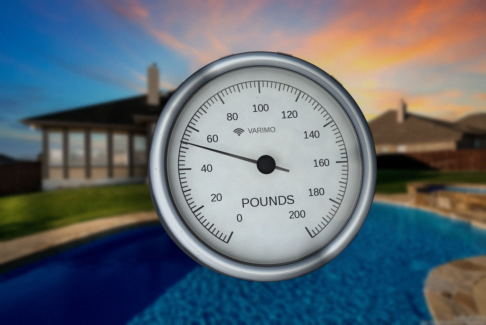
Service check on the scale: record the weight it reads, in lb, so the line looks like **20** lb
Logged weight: **52** lb
